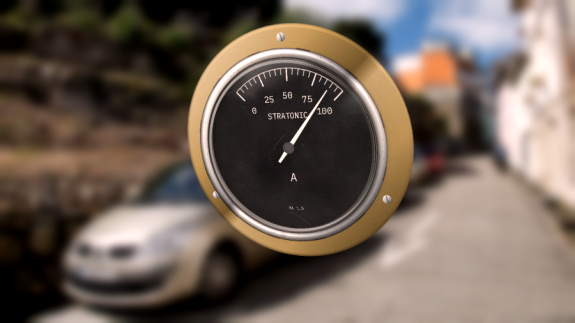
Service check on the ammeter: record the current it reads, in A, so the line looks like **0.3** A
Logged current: **90** A
